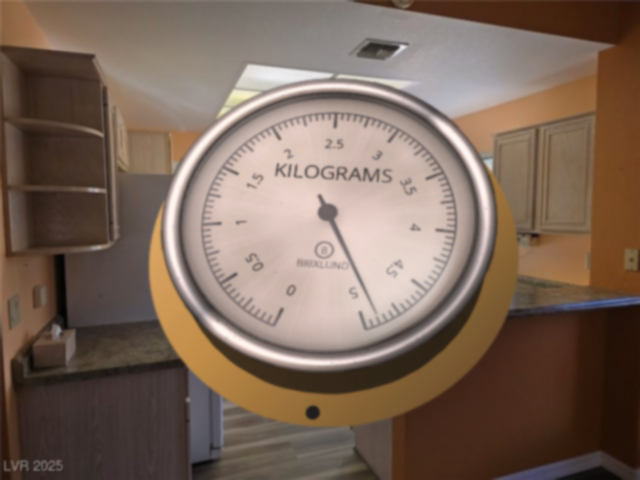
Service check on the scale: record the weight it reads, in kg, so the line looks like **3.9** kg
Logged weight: **4.9** kg
